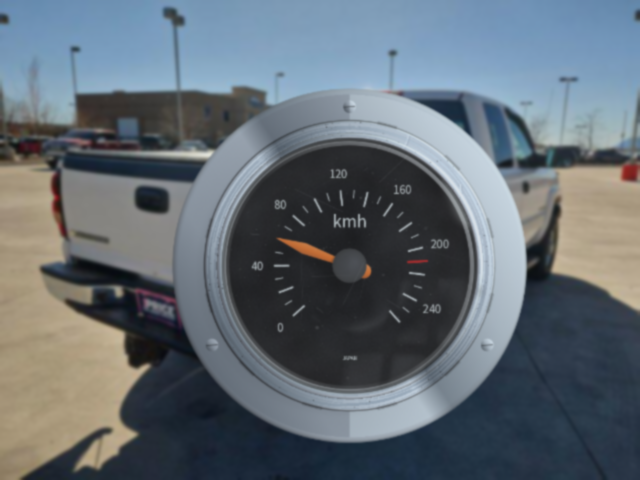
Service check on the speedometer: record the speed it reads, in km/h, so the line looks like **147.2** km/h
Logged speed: **60** km/h
